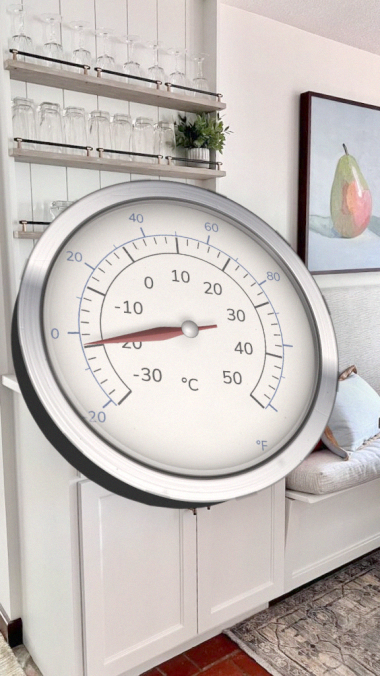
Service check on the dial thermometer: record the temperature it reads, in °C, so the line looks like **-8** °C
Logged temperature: **-20** °C
